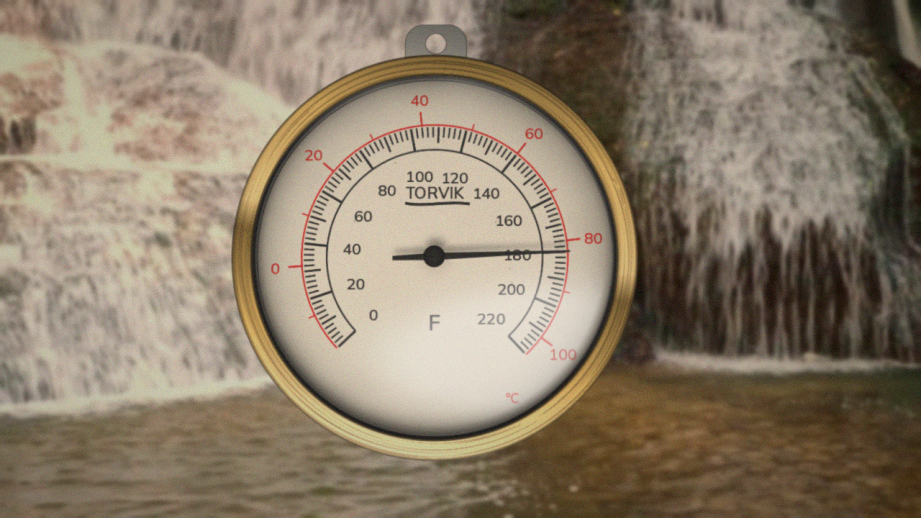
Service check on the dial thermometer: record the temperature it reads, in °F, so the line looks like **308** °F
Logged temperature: **180** °F
